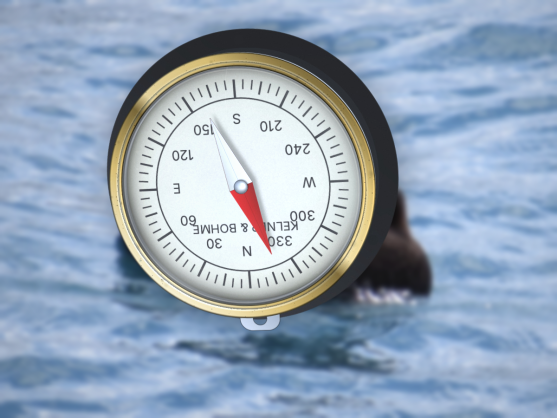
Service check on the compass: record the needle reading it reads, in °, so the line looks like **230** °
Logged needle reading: **340** °
